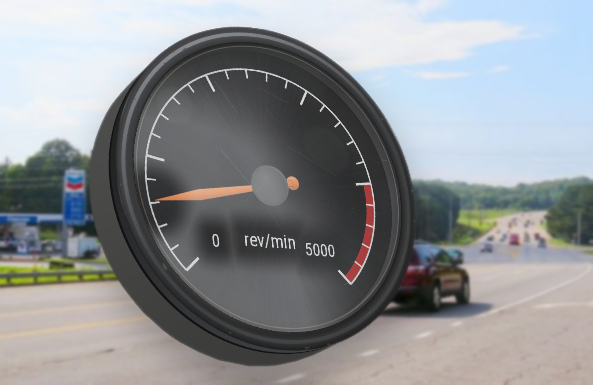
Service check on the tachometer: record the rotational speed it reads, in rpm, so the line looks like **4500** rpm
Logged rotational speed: **600** rpm
